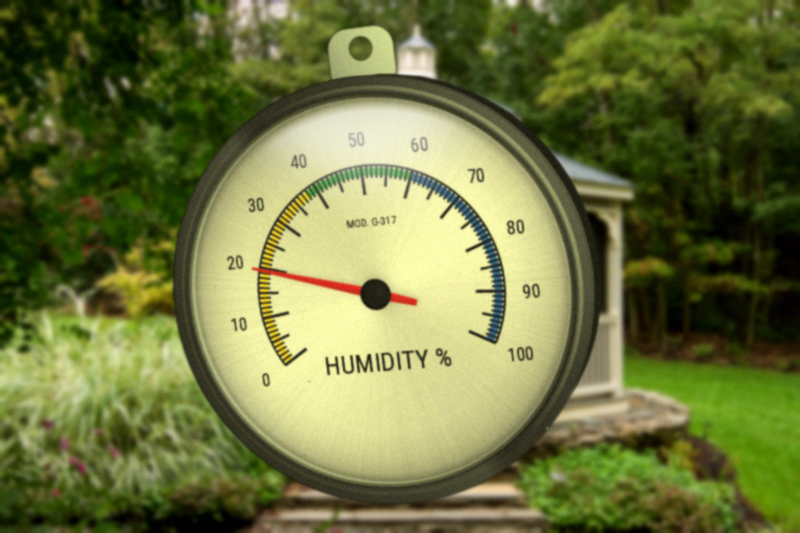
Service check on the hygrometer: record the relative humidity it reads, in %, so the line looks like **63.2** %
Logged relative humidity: **20** %
